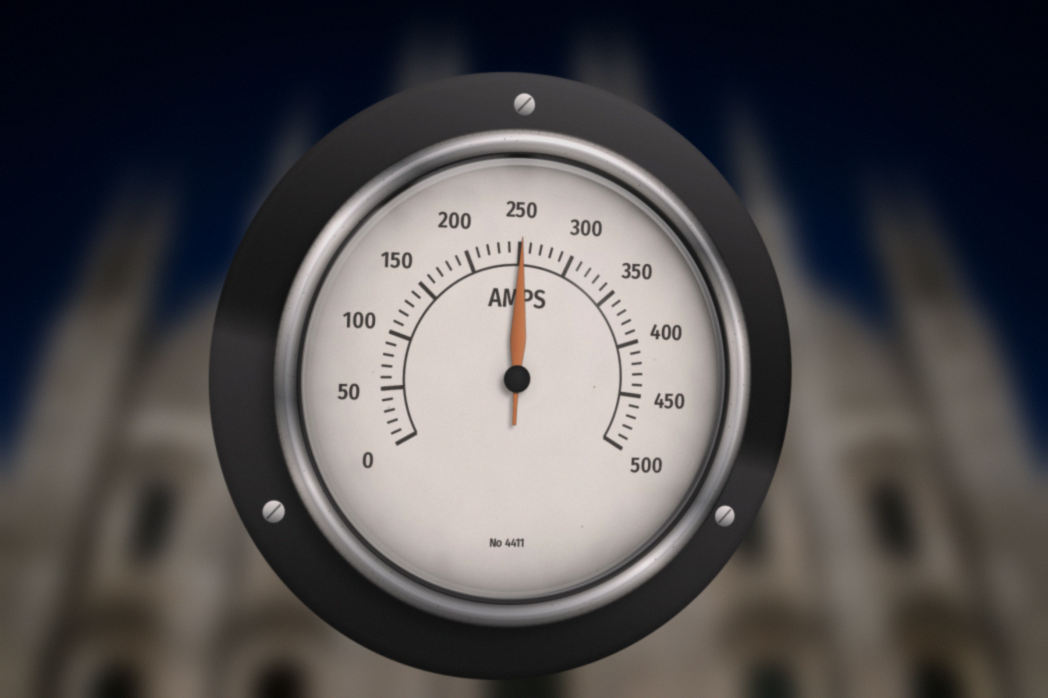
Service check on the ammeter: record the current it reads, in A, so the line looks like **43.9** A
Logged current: **250** A
